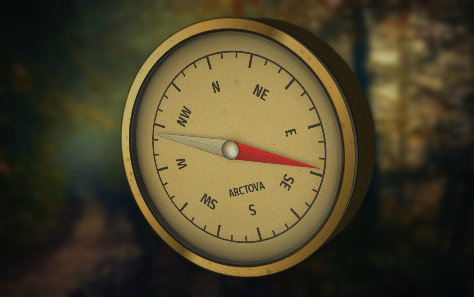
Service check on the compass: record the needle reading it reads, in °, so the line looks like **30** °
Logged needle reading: **115** °
